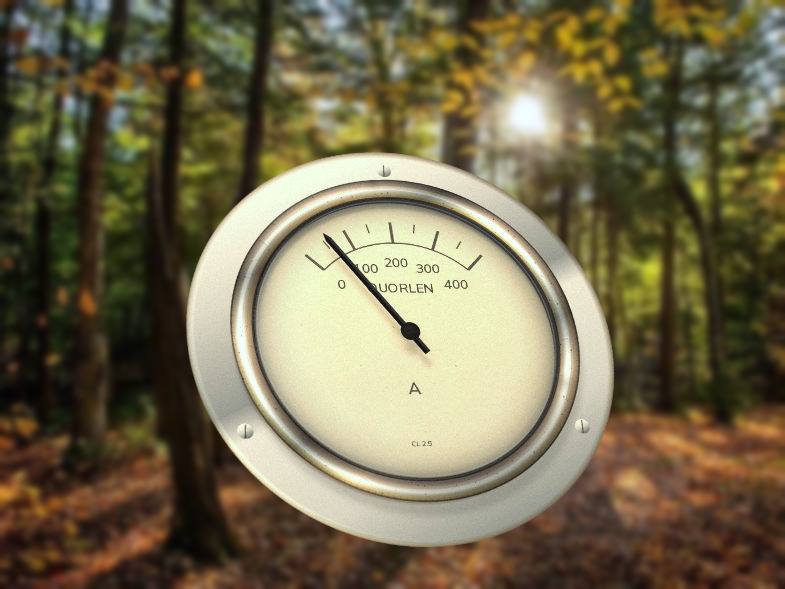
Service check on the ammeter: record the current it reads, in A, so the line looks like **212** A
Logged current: **50** A
